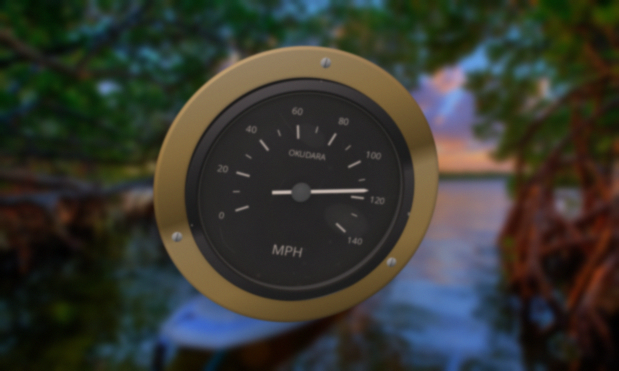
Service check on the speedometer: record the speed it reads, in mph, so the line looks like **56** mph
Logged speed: **115** mph
